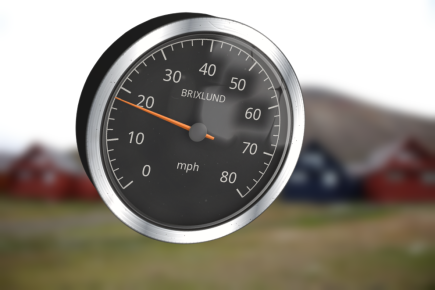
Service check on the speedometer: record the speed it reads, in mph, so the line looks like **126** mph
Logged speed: **18** mph
